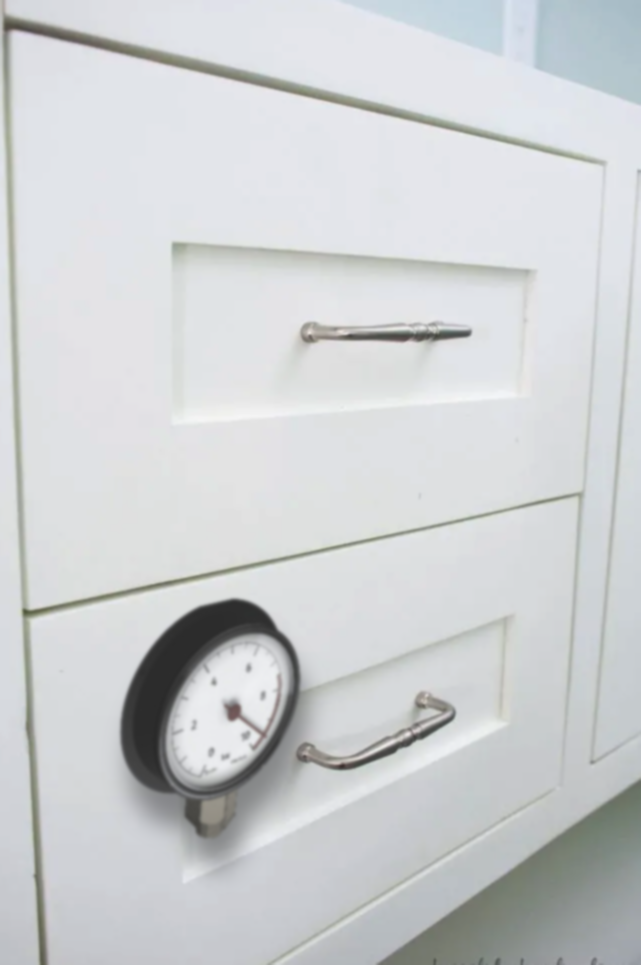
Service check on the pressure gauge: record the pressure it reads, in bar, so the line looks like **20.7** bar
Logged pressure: **9.5** bar
